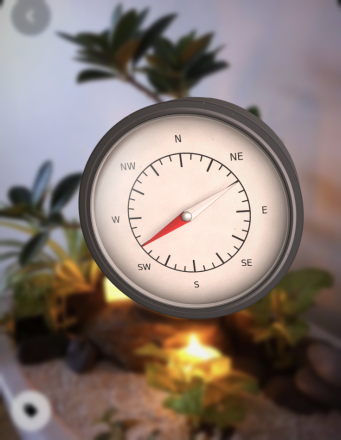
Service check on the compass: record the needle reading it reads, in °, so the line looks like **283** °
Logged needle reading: **240** °
